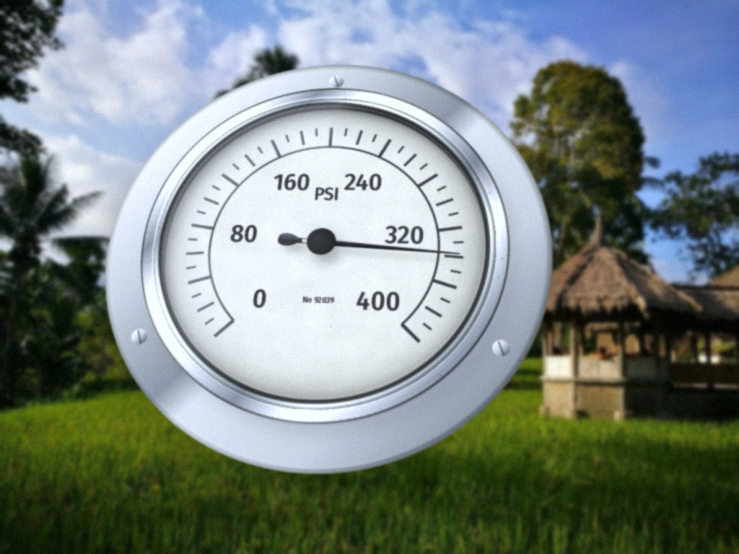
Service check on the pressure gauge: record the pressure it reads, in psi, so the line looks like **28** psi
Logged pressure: **340** psi
